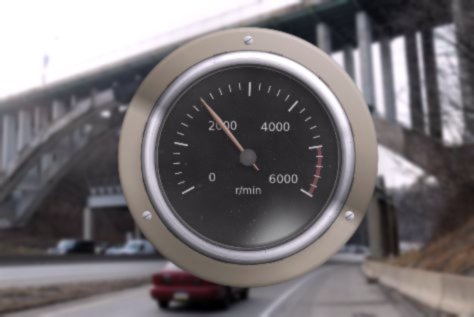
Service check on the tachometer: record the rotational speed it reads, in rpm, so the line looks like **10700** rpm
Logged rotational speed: **2000** rpm
